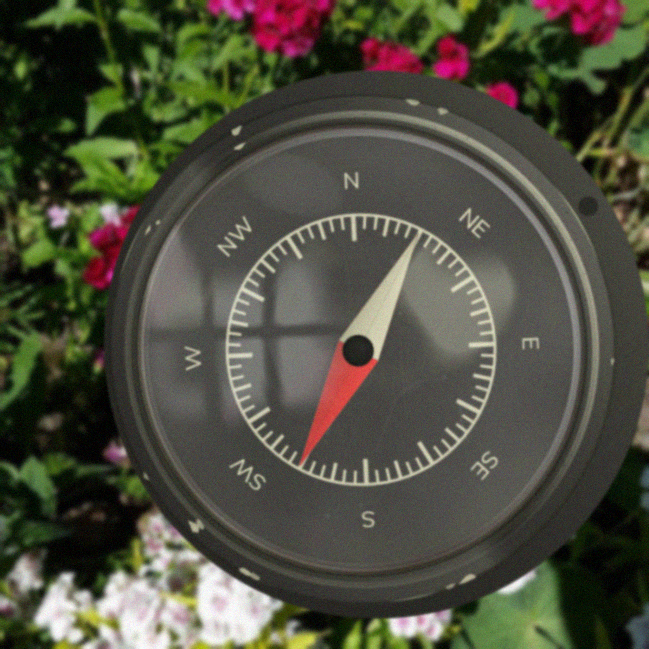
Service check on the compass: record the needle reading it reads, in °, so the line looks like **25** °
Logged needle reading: **210** °
